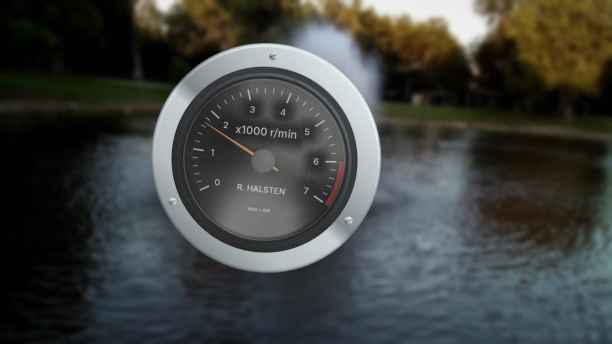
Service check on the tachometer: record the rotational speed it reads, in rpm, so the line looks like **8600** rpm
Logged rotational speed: **1700** rpm
